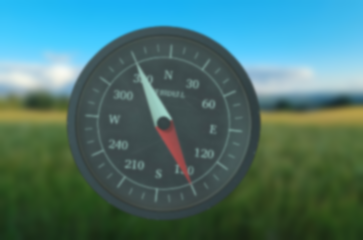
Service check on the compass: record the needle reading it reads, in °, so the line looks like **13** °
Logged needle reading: **150** °
